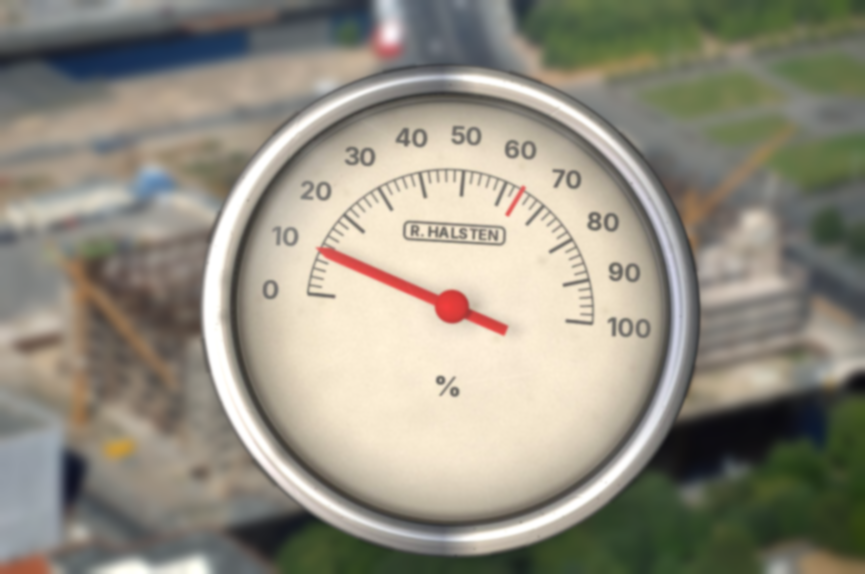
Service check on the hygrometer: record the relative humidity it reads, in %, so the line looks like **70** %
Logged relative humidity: **10** %
